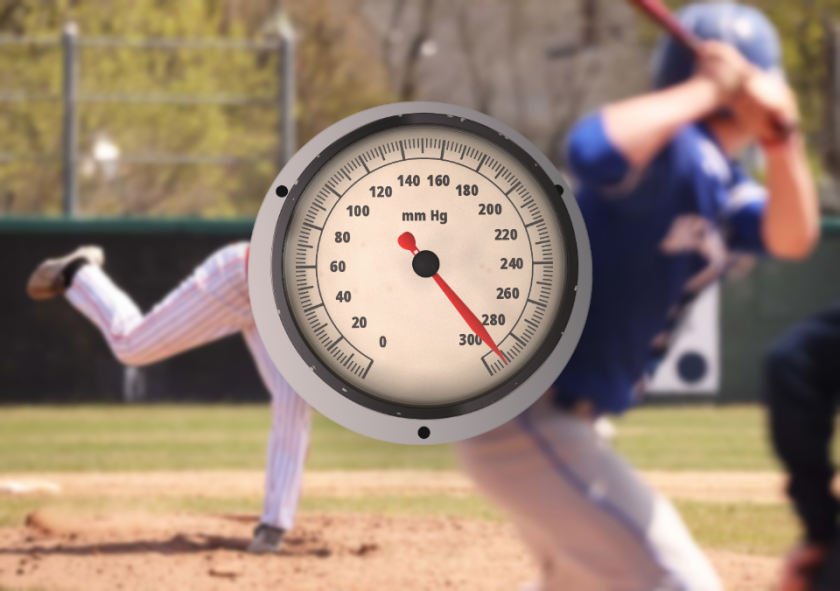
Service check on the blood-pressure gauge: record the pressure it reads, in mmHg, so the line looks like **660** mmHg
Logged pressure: **292** mmHg
